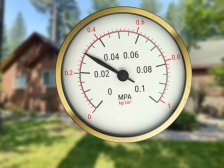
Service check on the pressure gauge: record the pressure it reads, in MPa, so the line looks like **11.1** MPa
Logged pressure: **0.03** MPa
